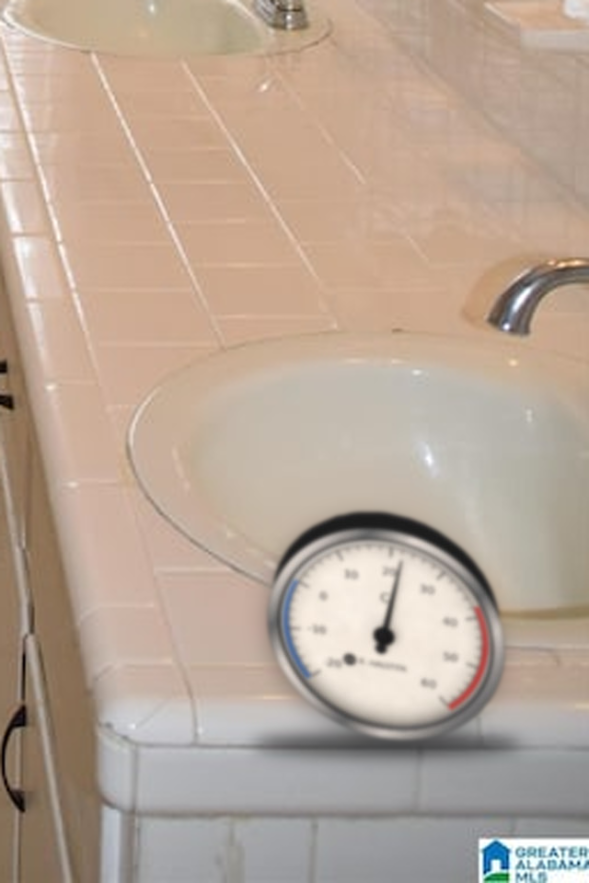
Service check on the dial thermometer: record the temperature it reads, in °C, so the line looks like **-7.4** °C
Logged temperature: **22** °C
